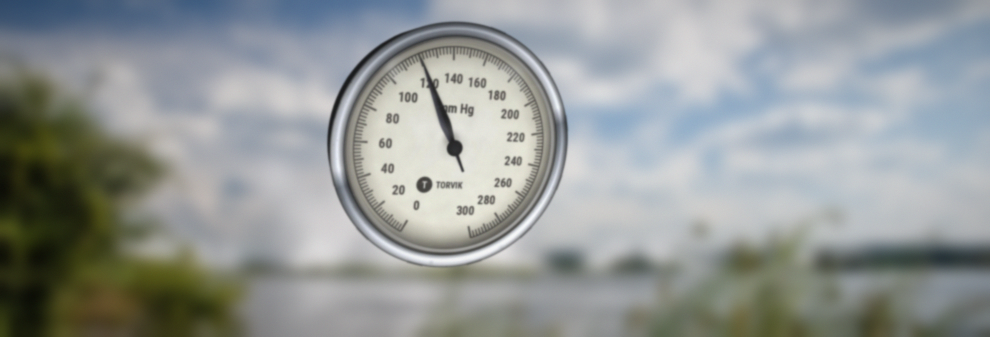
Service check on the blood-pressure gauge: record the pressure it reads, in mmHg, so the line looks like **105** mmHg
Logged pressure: **120** mmHg
